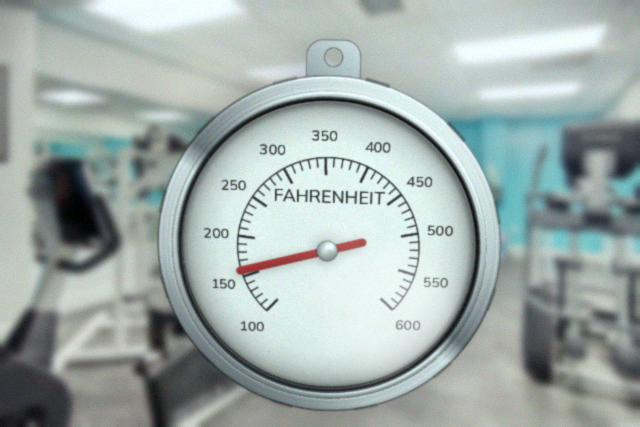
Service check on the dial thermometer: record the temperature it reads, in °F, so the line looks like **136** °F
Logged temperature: **160** °F
